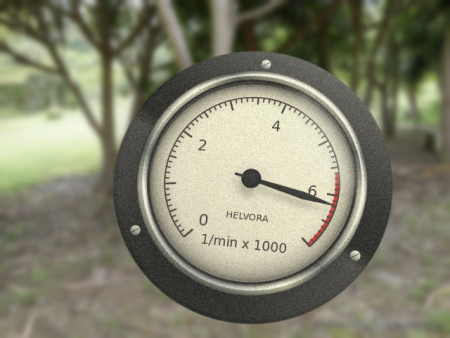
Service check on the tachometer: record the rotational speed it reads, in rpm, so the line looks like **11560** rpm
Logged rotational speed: **6200** rpm
